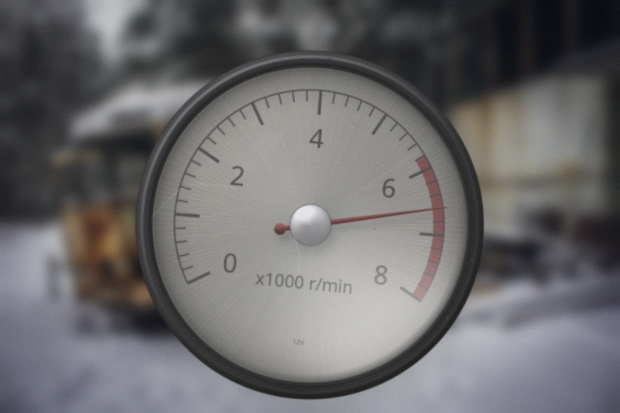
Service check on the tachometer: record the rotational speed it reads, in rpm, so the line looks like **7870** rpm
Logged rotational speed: **6600** rpm
